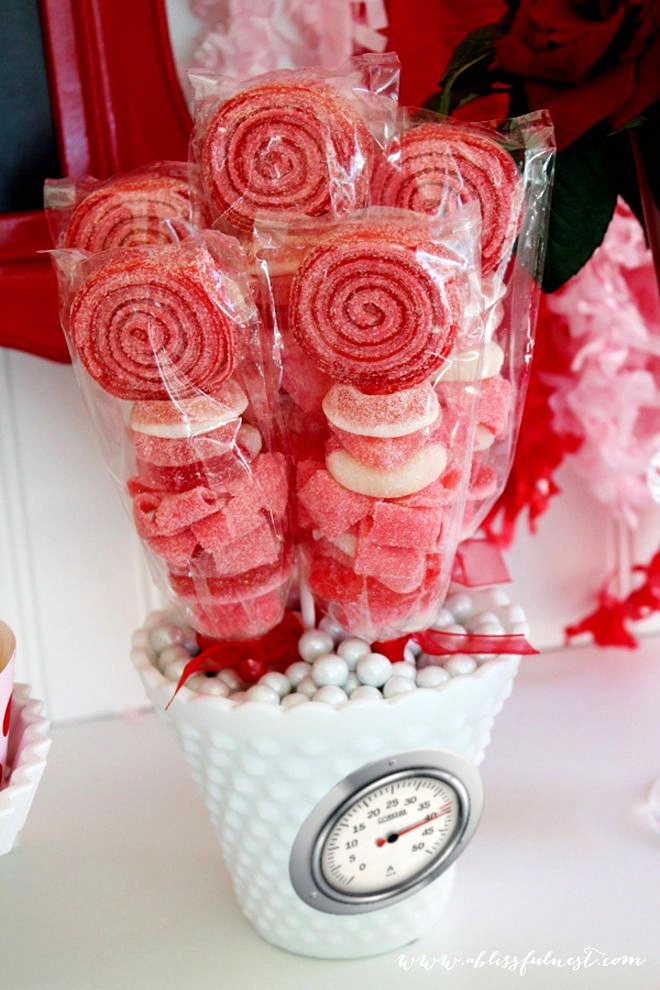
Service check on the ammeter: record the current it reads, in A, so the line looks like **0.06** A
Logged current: **40** A
